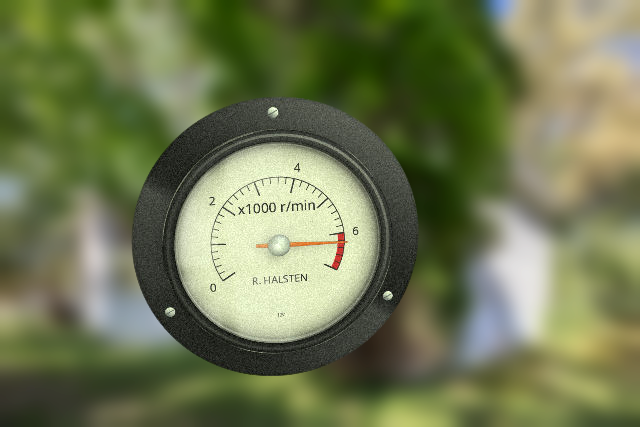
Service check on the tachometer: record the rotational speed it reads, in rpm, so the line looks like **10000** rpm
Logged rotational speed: **6200** rpm
